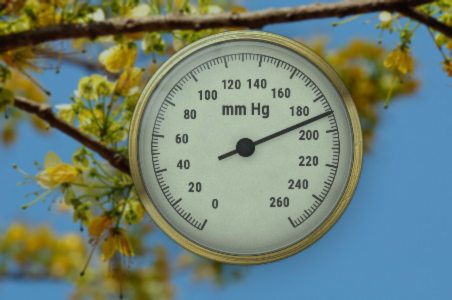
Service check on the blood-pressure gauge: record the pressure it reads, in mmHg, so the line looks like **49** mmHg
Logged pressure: **190** mmHg
